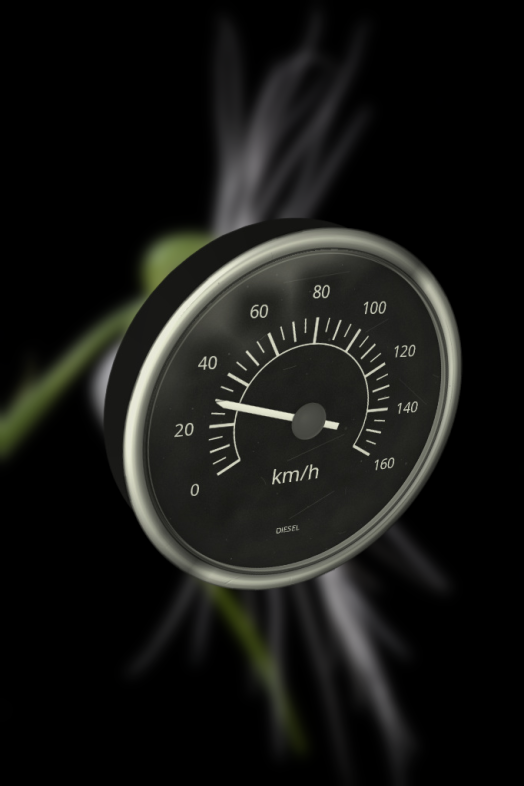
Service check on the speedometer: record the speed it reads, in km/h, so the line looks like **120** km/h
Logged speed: **30** km/h
